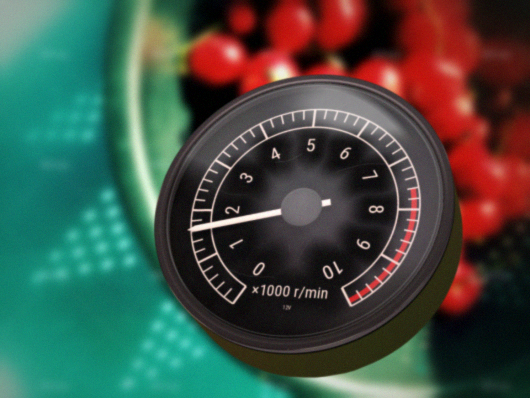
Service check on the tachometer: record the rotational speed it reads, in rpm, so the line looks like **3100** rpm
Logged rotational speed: **1600** rpm
